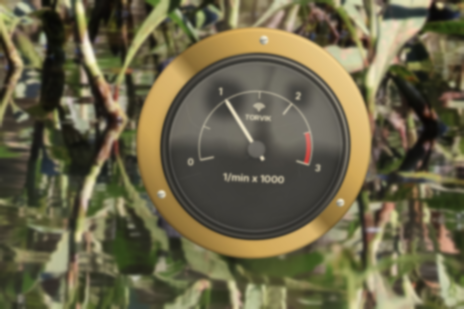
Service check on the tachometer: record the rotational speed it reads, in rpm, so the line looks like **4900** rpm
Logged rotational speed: **1000** rpm
